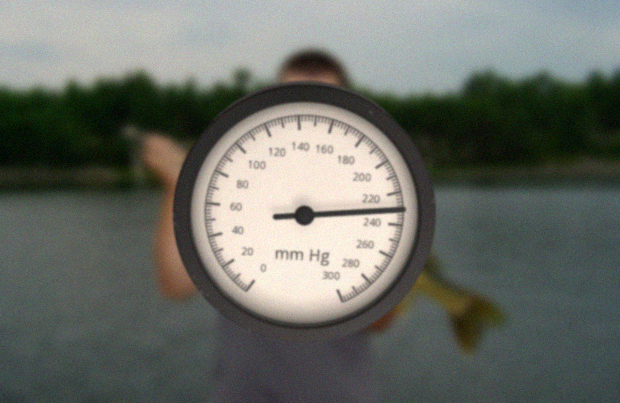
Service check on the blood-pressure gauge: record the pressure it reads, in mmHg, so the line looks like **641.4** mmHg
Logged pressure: **230** mmHg
